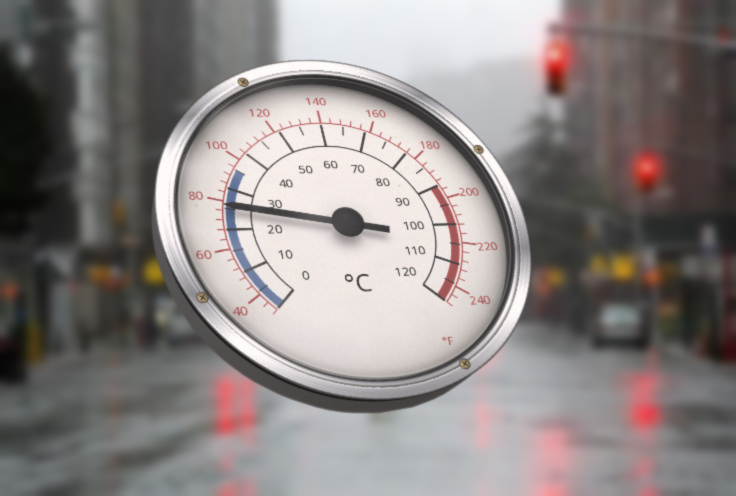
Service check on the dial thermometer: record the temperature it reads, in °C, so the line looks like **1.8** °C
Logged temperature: **25** °C
